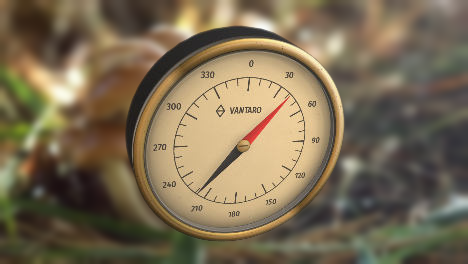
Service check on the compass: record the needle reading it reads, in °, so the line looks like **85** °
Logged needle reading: **40** °
